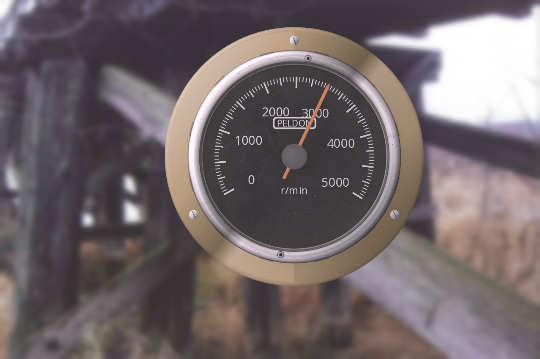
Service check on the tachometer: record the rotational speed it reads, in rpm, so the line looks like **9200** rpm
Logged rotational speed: **3000** rpm
